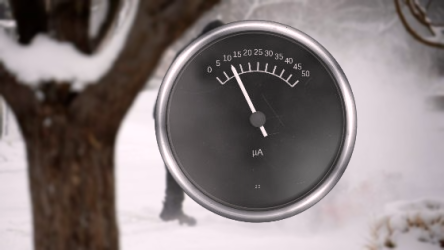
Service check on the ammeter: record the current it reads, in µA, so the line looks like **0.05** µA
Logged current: **10** µA
